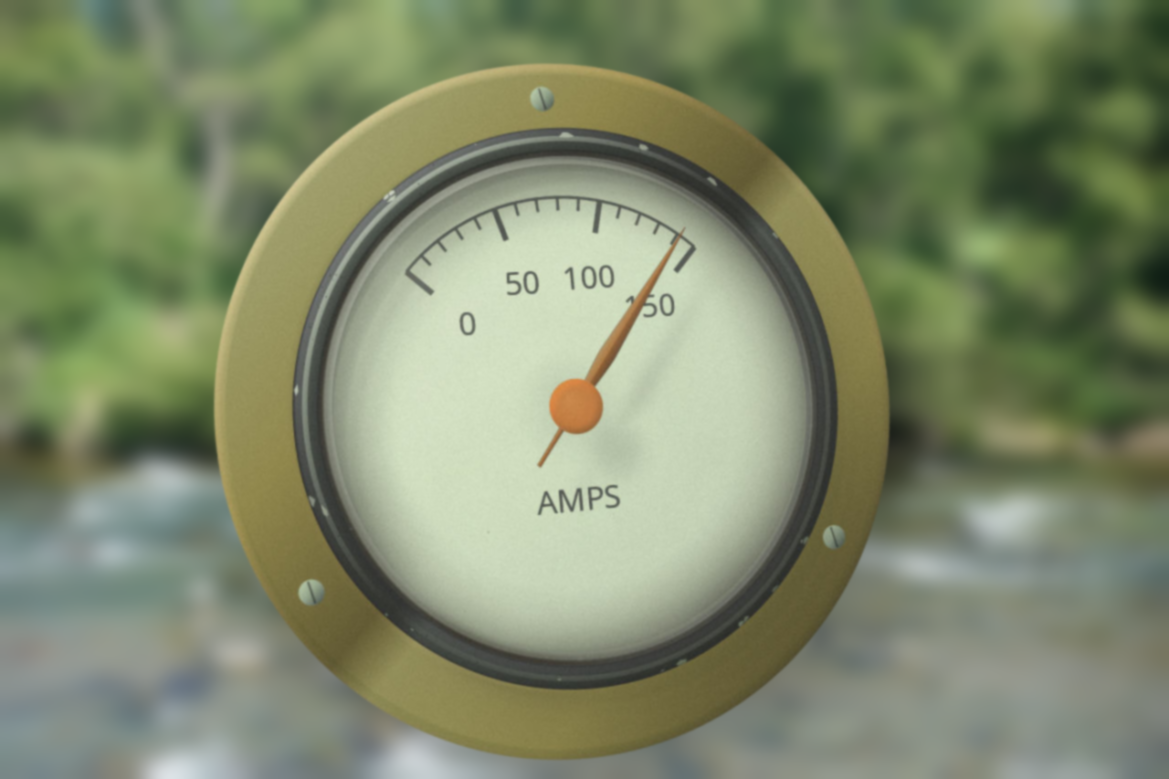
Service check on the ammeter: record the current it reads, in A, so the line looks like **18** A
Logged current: **140** A
